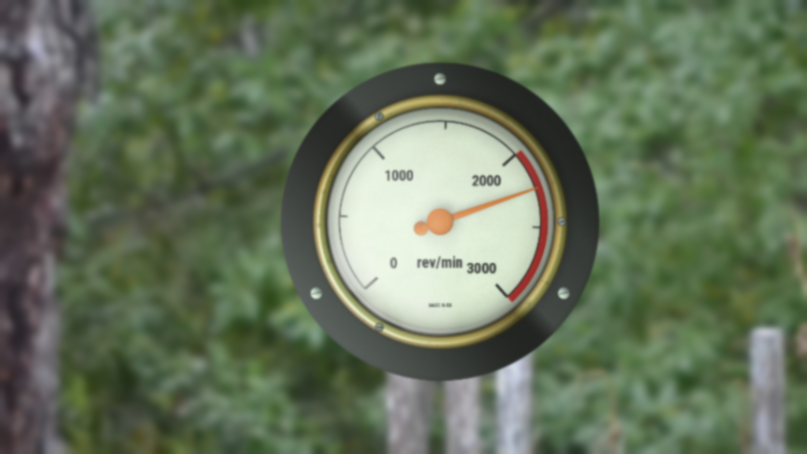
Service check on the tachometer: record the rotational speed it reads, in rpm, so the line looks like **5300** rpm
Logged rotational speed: **2250** rpm
